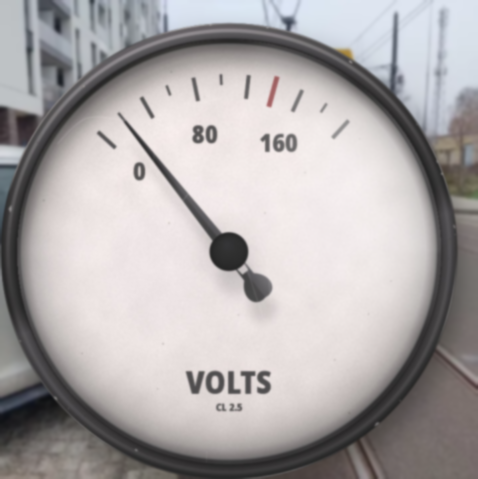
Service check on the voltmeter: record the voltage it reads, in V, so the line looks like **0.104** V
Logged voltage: **20** V
